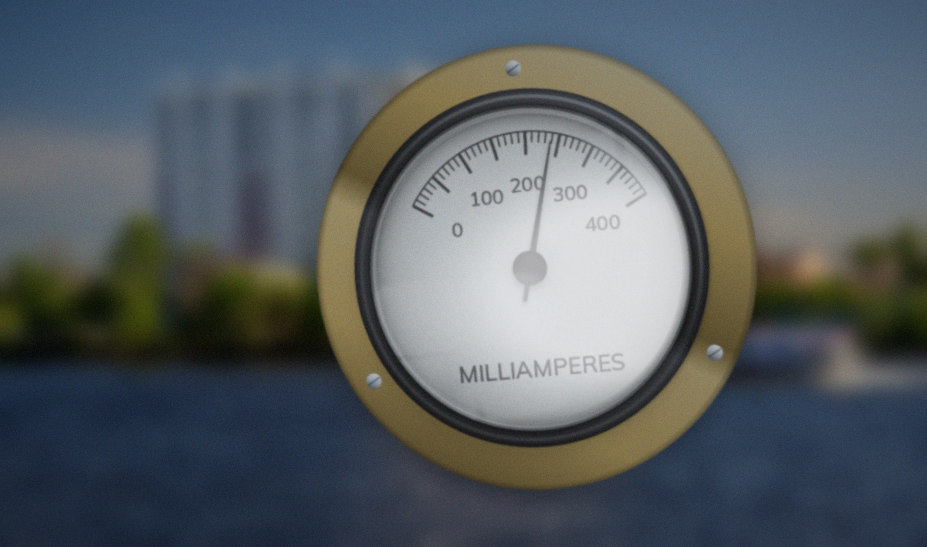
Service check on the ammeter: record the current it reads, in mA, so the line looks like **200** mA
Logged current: **240** mA
